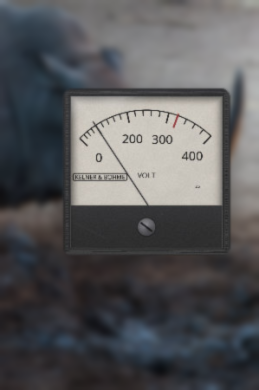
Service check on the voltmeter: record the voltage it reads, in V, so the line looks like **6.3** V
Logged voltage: **100** V
